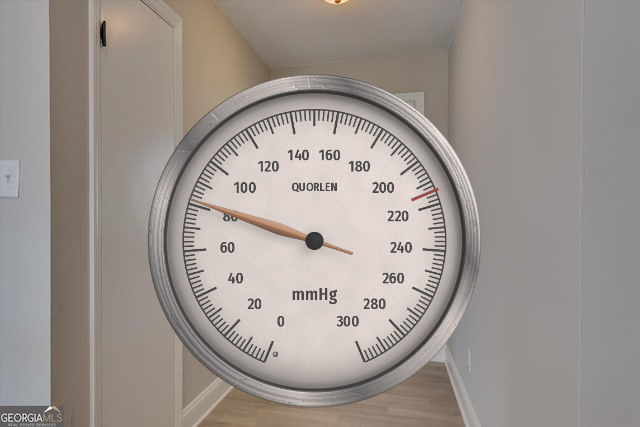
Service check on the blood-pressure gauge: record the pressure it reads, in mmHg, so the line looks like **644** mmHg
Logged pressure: **82** mmHg
